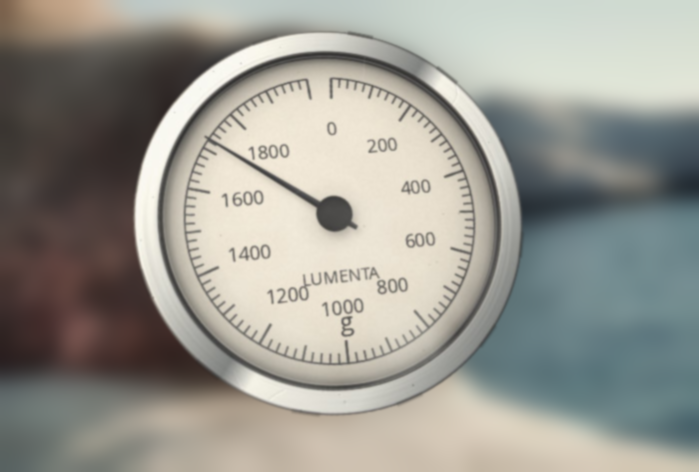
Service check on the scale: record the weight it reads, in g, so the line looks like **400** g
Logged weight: **1720** g
